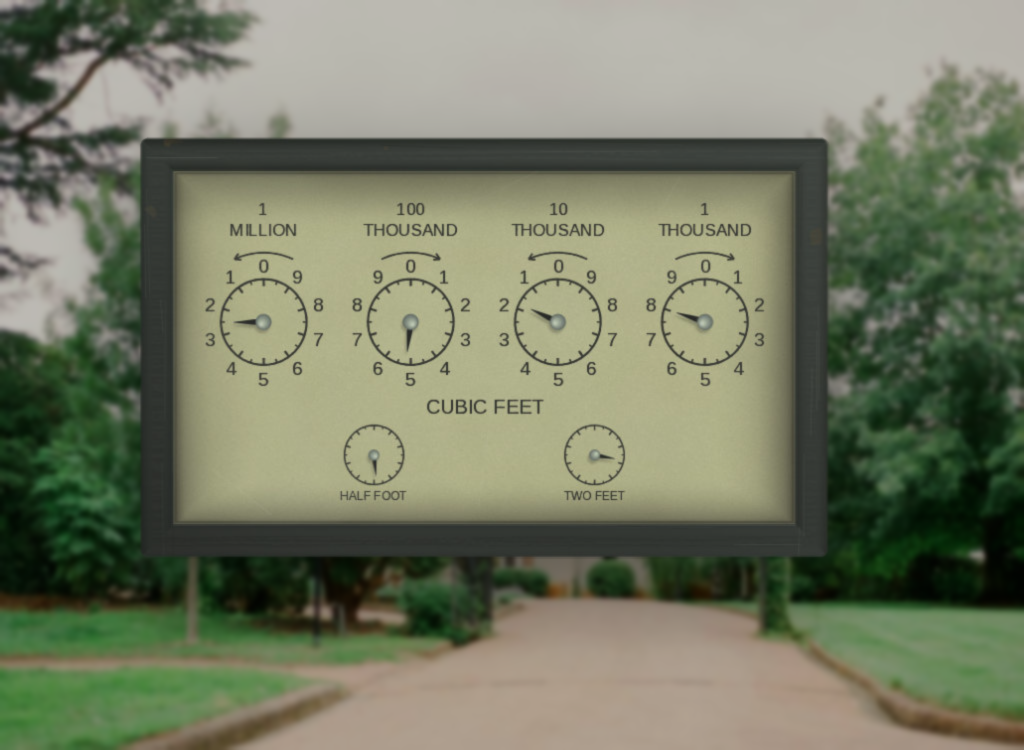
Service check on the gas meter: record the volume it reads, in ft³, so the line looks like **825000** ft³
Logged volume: **251800** ft³
